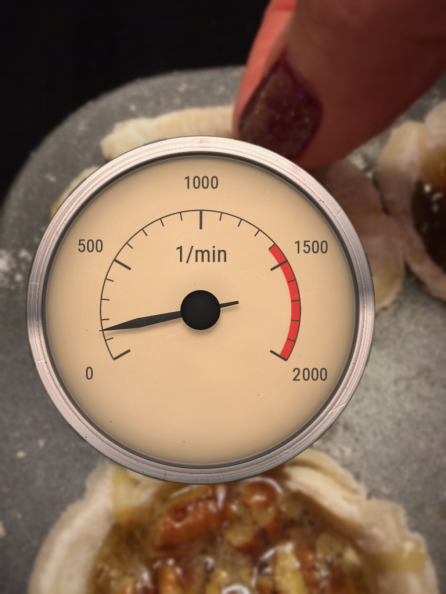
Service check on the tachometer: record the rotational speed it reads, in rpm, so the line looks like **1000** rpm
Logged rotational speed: **150** rpm
